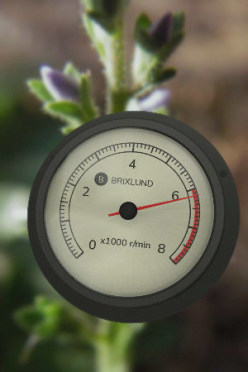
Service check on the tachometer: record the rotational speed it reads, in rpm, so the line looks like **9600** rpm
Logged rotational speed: **6200** rpm
